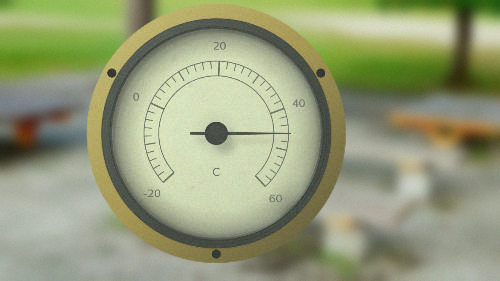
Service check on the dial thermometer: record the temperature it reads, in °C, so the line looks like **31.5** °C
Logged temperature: **46** °C
